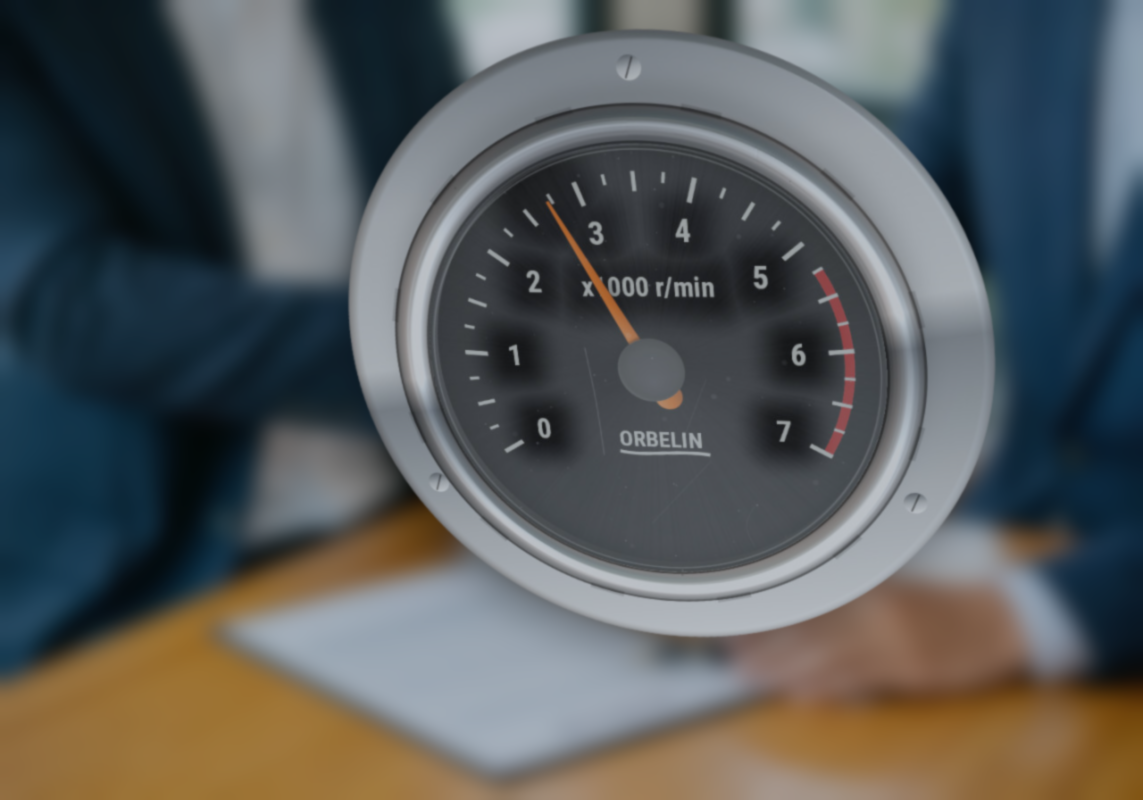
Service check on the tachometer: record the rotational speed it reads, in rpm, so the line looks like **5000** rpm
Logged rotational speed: **2750** rpm
